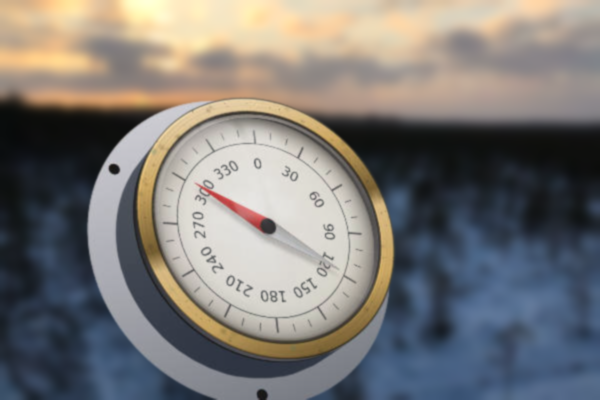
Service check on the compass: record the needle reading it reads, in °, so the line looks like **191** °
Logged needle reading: **300** °
